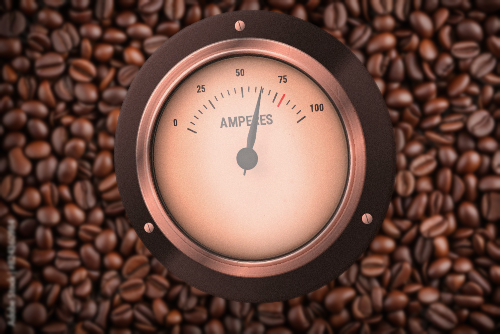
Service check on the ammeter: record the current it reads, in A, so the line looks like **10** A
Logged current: **65** A
